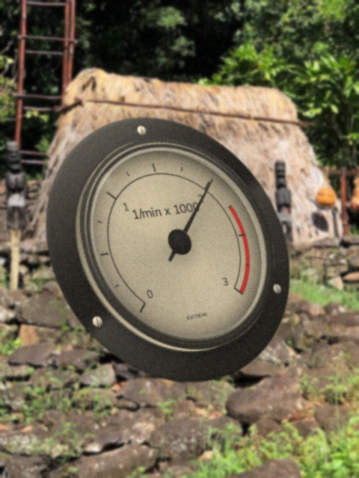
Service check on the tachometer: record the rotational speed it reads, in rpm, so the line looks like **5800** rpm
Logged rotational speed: **2000** rpm
